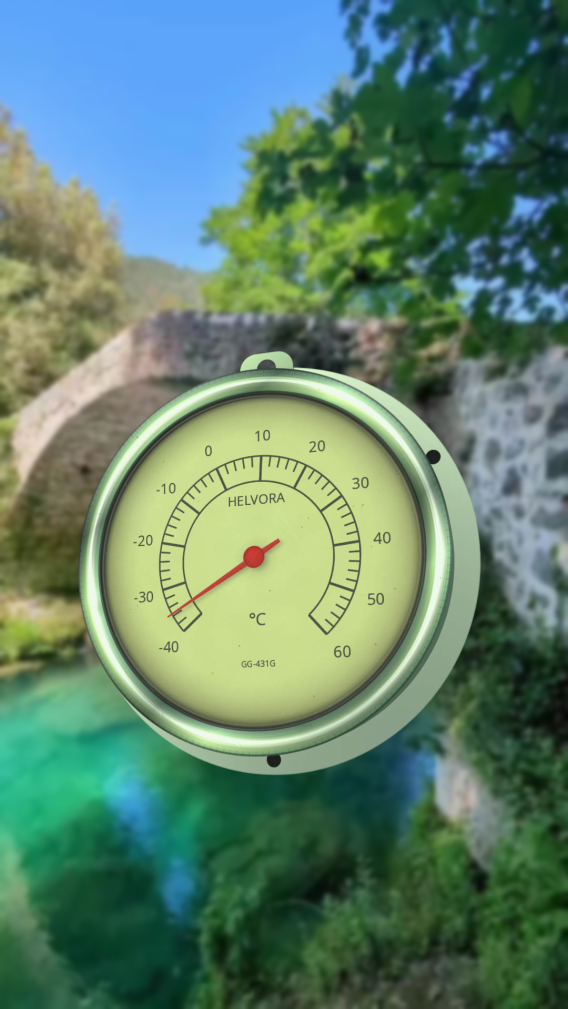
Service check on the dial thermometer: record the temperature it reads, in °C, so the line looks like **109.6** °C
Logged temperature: **-36** °C
